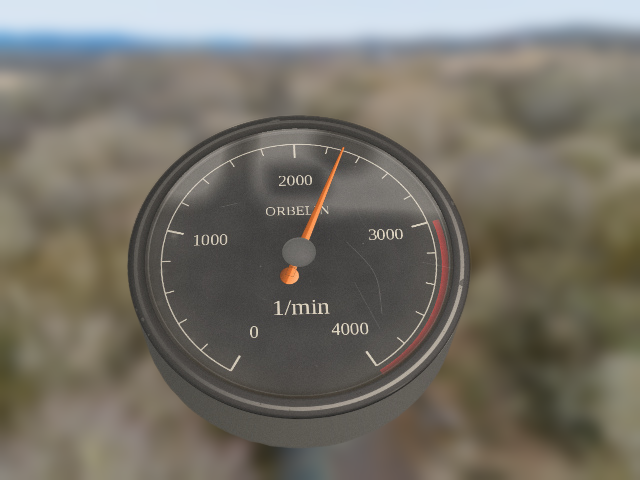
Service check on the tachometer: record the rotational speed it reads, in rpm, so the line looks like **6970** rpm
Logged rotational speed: **2300** rpm
